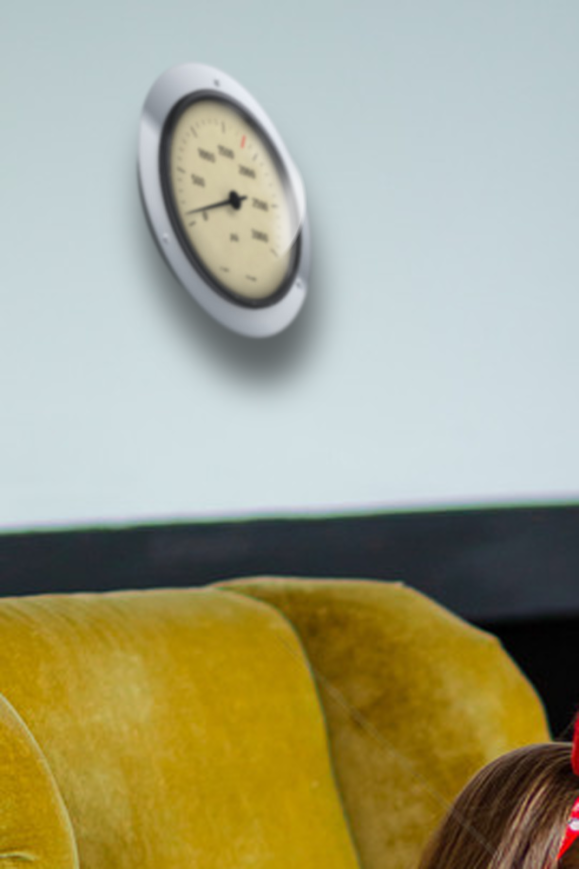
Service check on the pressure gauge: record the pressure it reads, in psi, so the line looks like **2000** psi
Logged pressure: **100** psi
